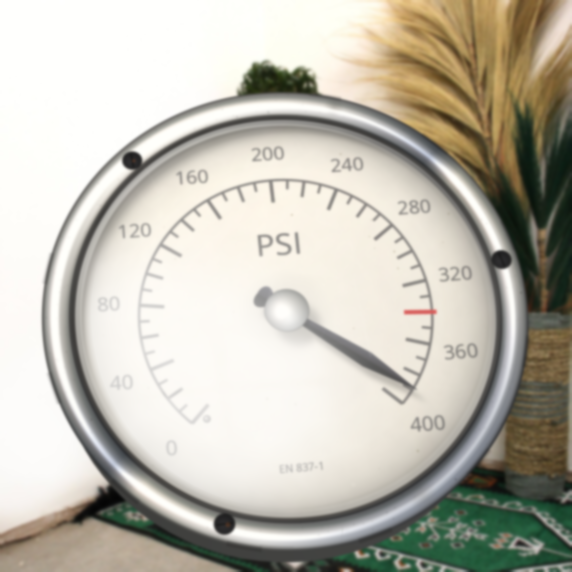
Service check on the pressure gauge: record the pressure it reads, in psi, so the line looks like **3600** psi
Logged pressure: **390** psi
